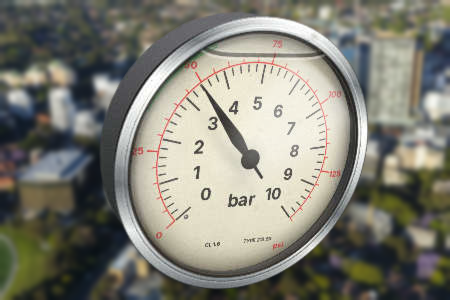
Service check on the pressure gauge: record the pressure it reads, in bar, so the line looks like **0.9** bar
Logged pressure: **3.4** bar
